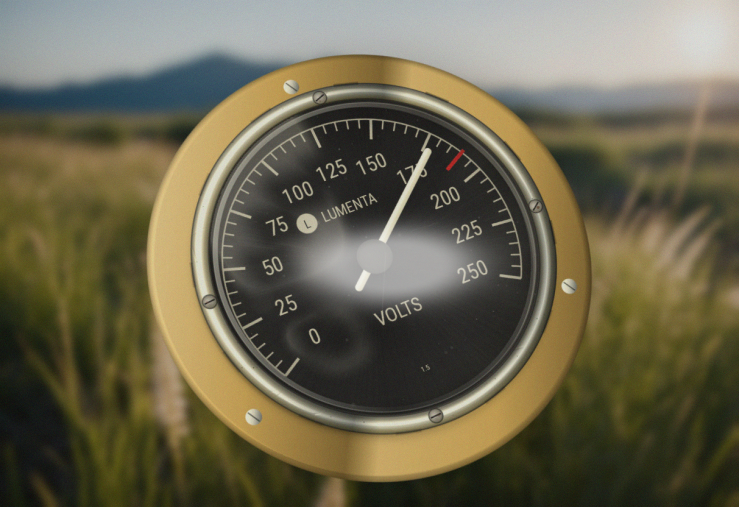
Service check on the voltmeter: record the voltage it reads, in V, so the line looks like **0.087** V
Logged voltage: **177.5** V
